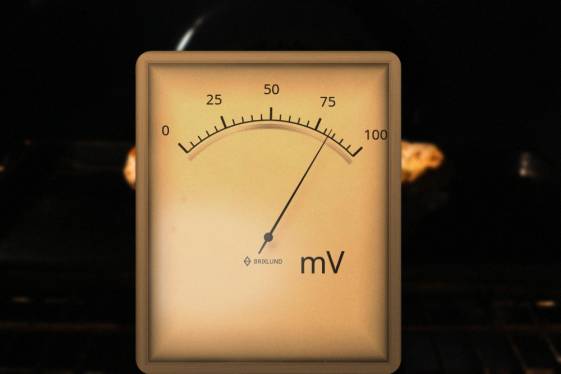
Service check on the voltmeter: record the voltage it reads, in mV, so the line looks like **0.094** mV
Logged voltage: **82.5** mV
